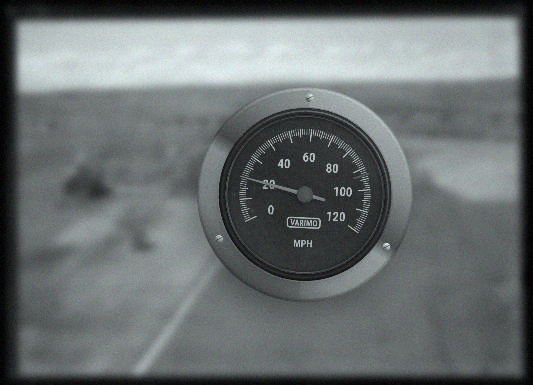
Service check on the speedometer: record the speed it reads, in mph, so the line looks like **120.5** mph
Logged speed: **20** mph
